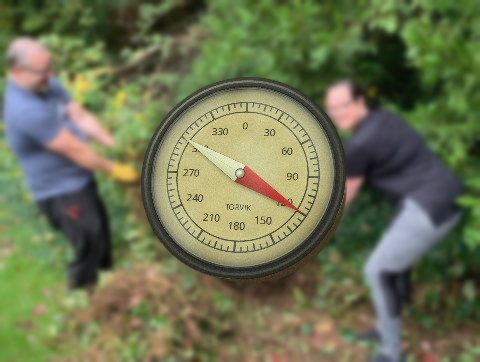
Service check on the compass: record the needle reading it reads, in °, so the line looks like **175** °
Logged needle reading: **120** °
